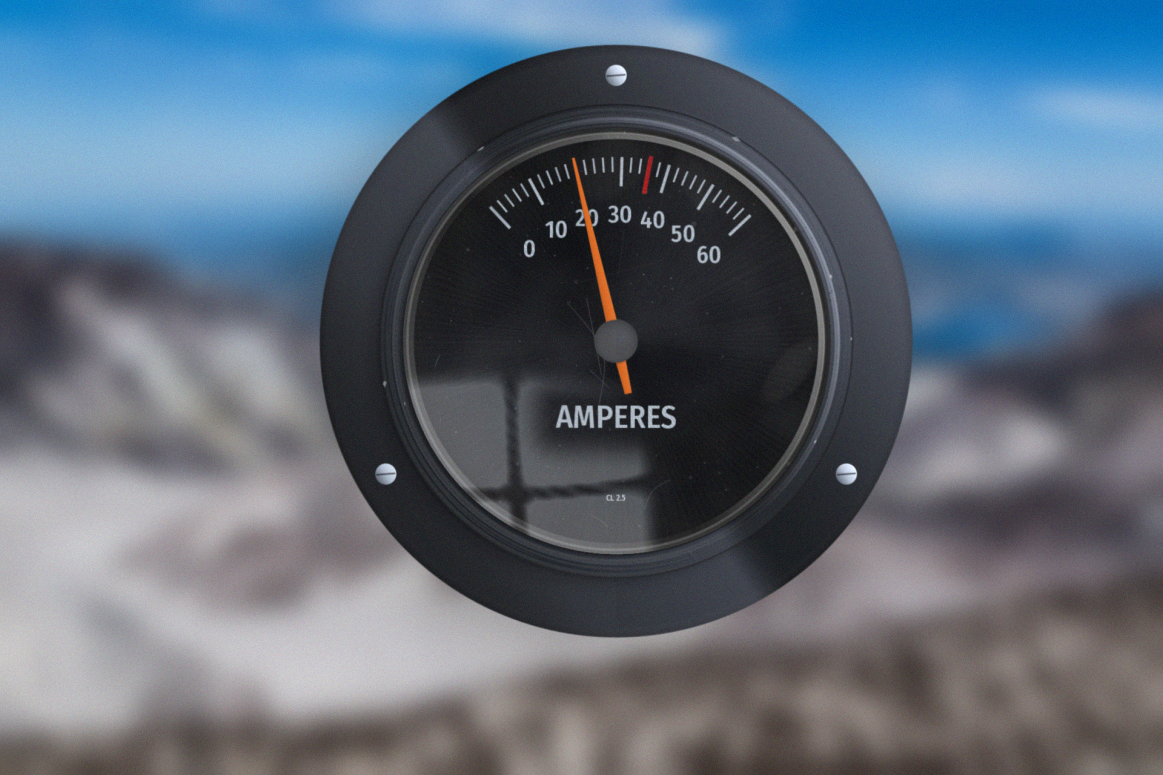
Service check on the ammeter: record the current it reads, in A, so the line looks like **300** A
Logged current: **20** A
